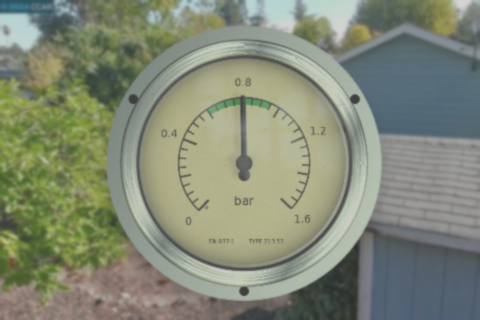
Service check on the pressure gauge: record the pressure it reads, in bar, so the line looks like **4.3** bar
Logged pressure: **0.8** bar
